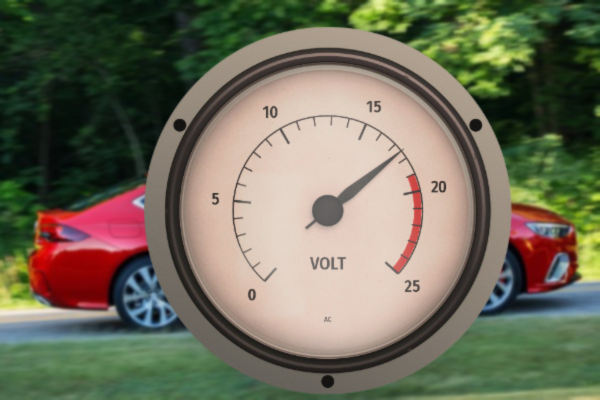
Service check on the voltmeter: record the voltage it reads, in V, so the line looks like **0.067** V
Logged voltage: **17.5** V
